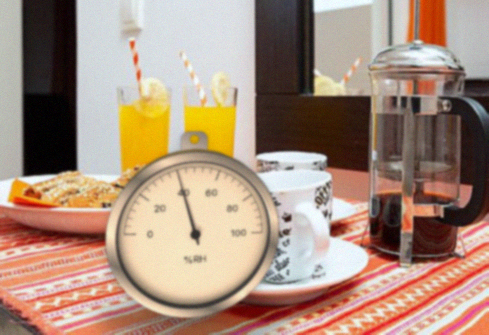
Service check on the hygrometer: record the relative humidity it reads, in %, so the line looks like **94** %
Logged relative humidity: **40** %
